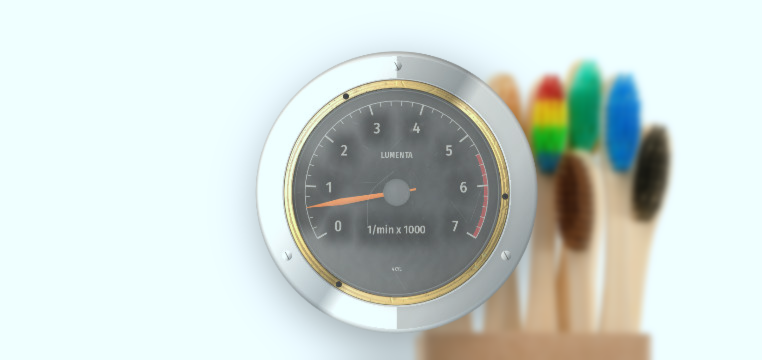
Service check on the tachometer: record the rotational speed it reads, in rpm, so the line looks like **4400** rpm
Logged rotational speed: **600** rpm
